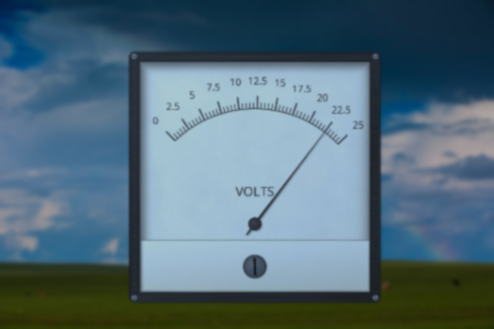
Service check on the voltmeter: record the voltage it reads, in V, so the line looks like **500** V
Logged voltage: **22.5** V
